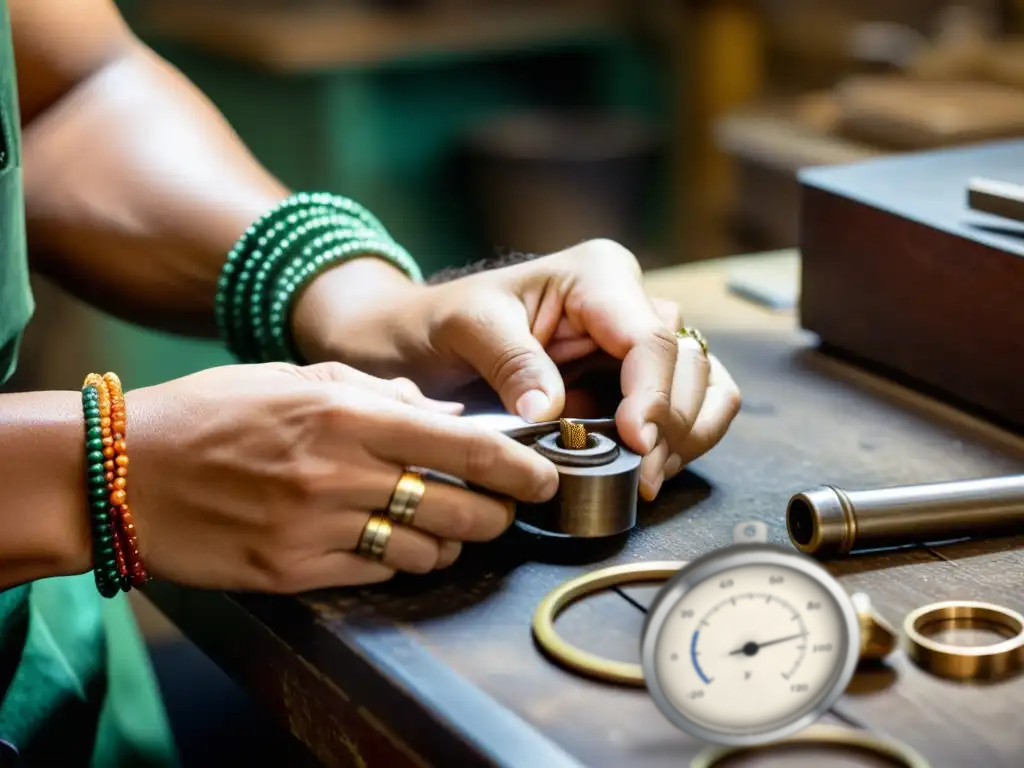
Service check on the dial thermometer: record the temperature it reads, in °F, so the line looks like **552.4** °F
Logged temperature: **90** °F
